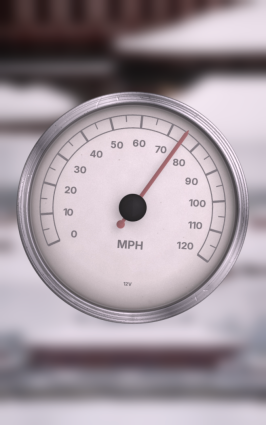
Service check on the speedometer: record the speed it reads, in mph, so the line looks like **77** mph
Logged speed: **75** mph
